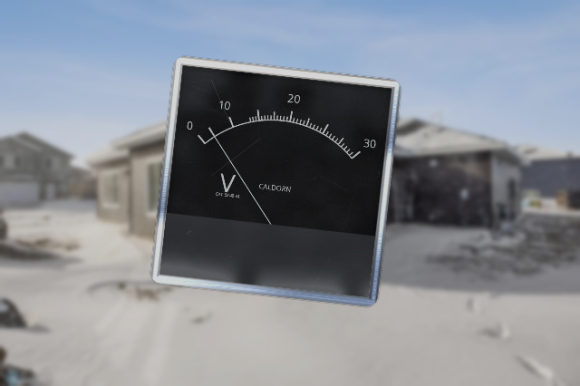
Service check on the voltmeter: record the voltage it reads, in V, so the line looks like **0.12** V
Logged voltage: **5** V
